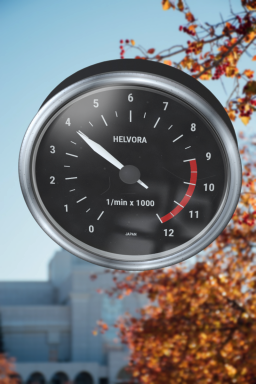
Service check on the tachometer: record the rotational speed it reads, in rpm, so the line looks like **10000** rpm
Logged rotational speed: **4000** rpm
